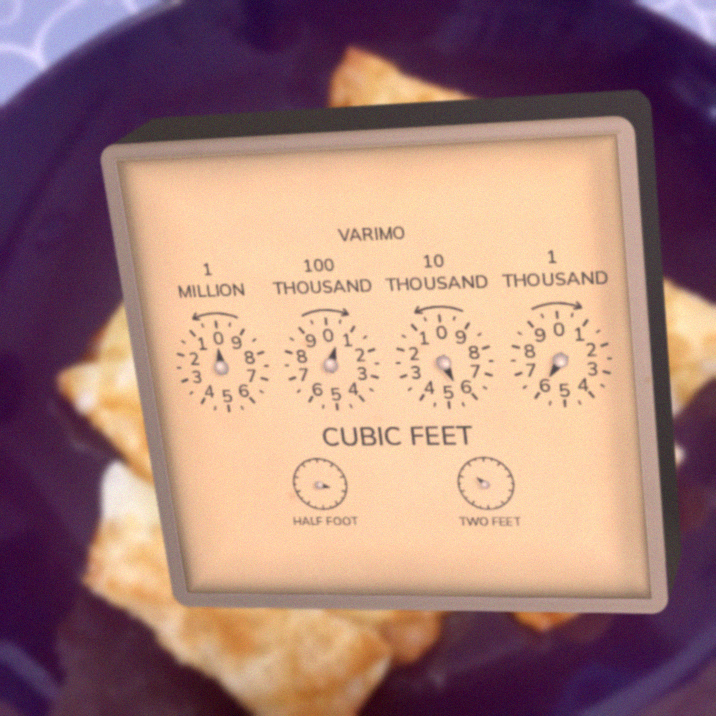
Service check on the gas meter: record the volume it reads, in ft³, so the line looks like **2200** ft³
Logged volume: **5600** ft³
